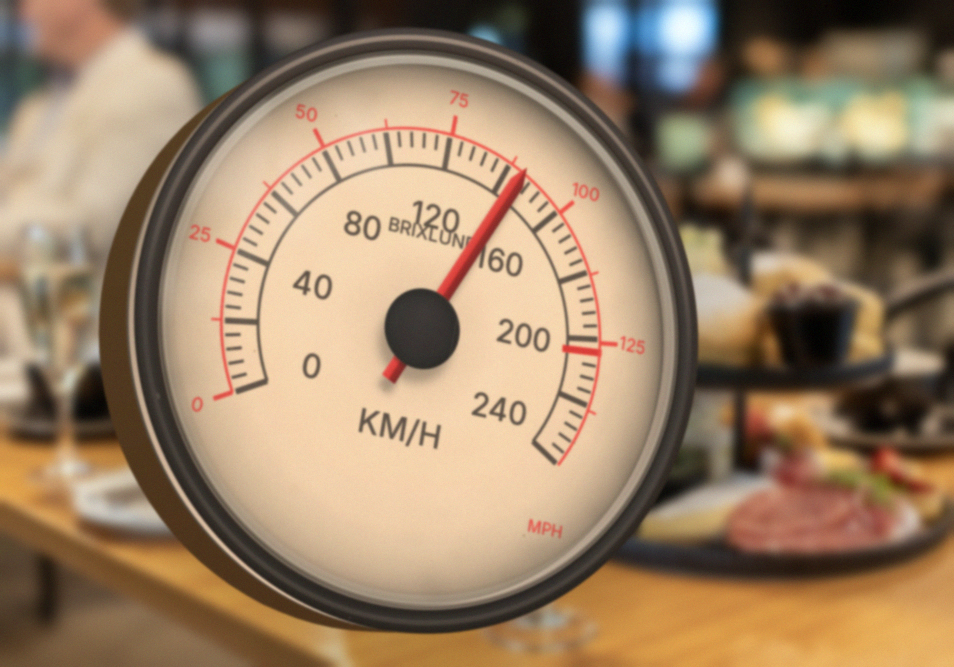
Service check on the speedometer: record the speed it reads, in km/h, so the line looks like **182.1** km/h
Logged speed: **144** km/h
